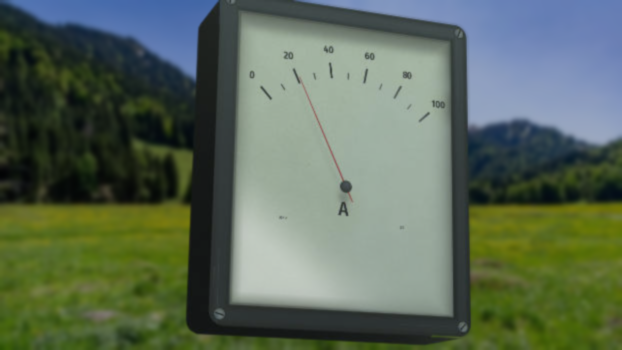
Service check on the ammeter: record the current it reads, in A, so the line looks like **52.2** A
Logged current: **20** A
